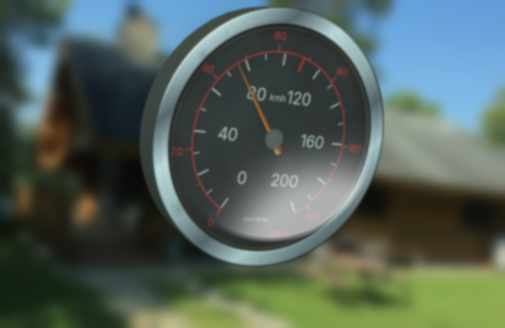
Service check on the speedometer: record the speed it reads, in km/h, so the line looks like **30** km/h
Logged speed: **75** km/h
